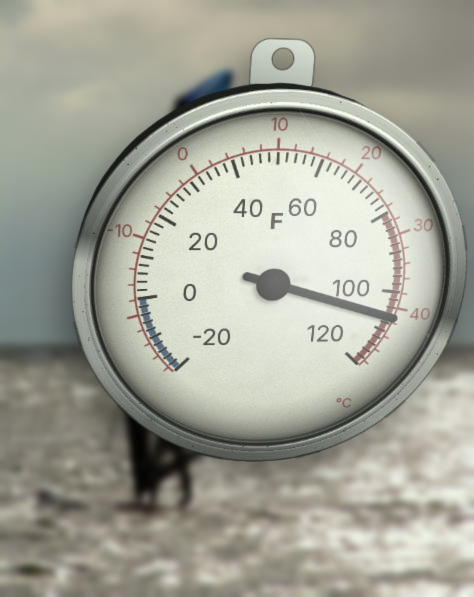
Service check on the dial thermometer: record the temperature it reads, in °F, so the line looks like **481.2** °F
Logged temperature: **106** °F
